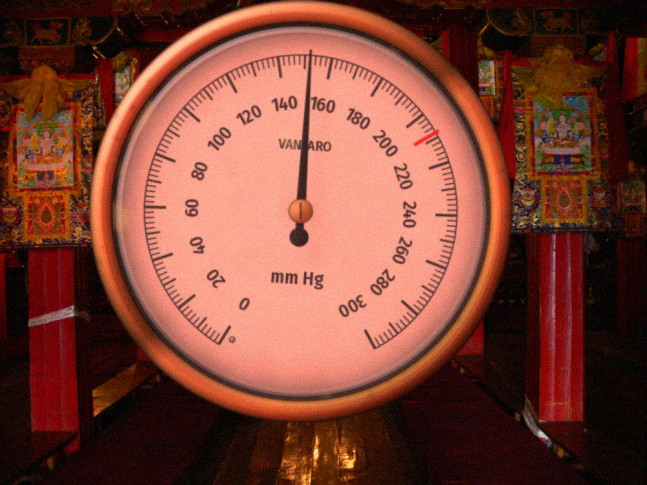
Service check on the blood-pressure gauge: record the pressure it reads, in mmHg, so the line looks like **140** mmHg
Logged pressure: **152** mmHg
